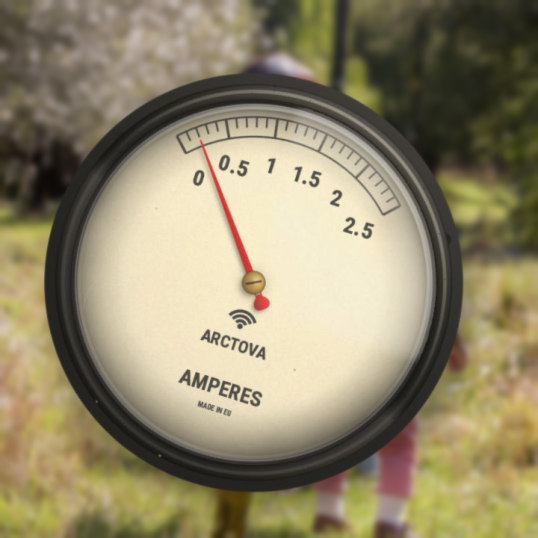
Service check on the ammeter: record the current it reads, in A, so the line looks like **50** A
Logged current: **0.2** A
